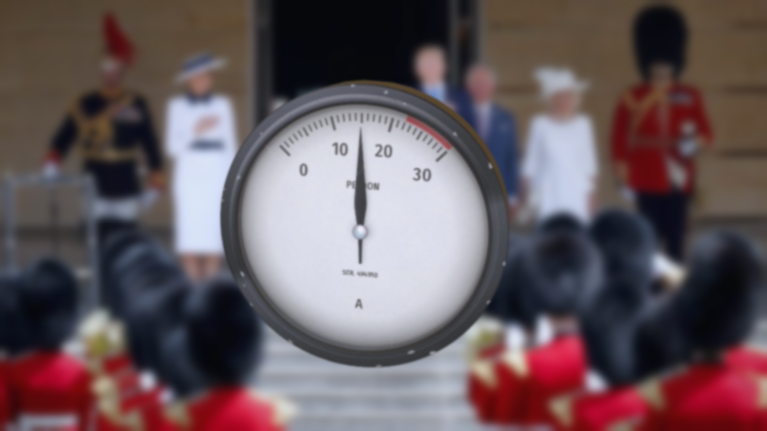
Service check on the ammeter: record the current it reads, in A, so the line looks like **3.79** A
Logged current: **15** A
